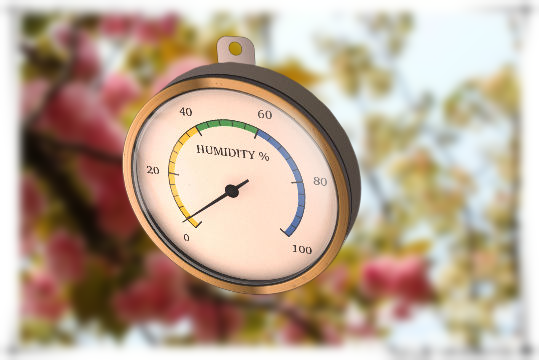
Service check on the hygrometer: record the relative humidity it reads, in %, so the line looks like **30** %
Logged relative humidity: **4** %
